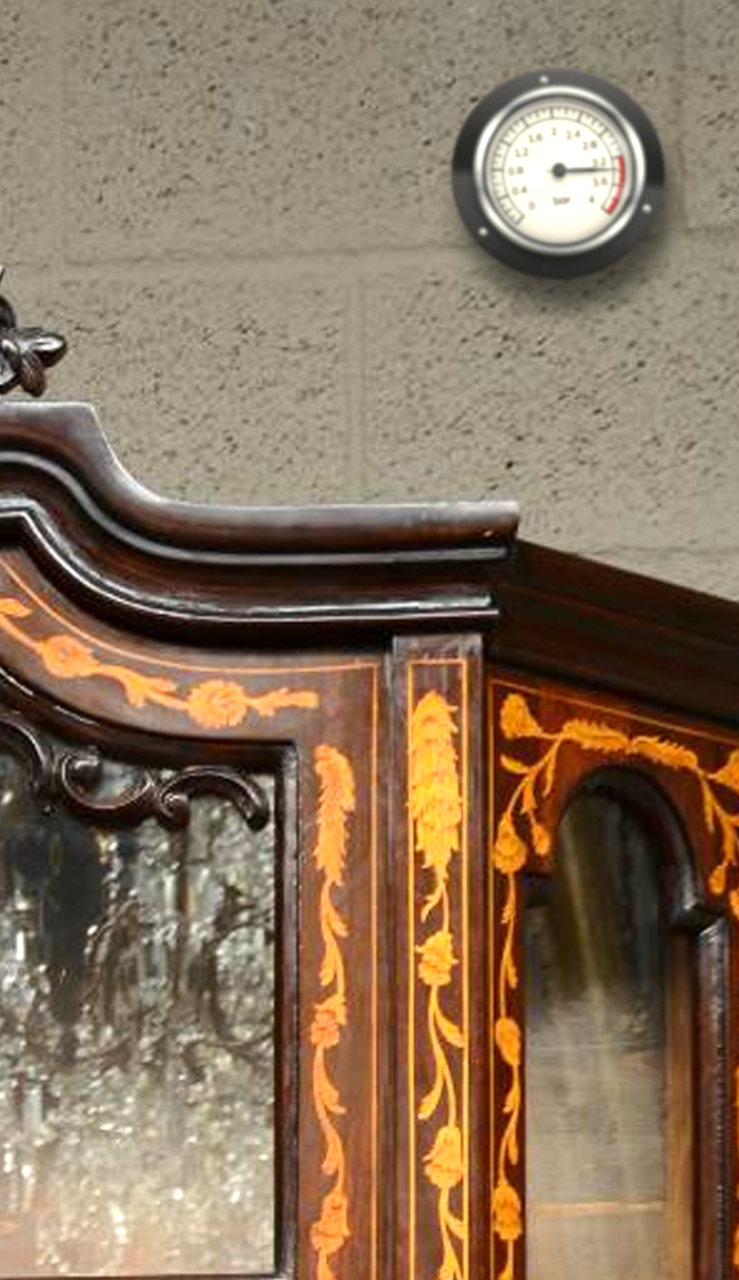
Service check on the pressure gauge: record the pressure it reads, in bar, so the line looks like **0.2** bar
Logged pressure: **3.4** bar
